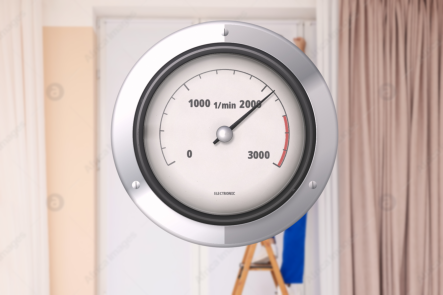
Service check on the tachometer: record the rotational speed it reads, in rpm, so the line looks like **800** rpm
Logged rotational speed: **2100** rpm
